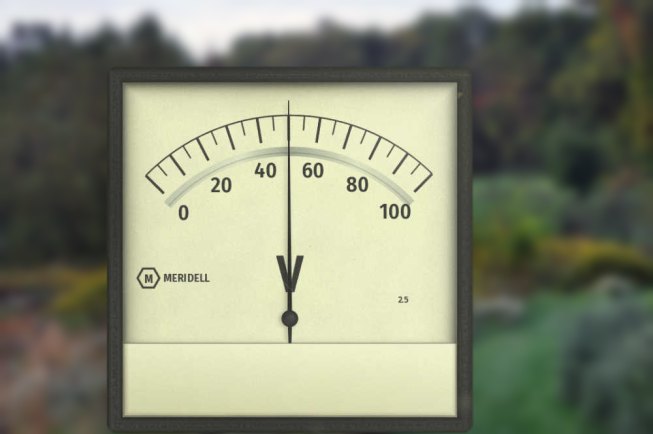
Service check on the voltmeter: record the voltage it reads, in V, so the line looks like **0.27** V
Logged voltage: **50** V
